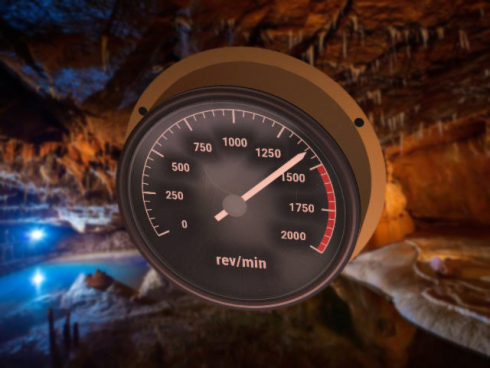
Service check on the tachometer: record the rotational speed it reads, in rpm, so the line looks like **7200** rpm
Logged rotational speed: **1400** rpm
